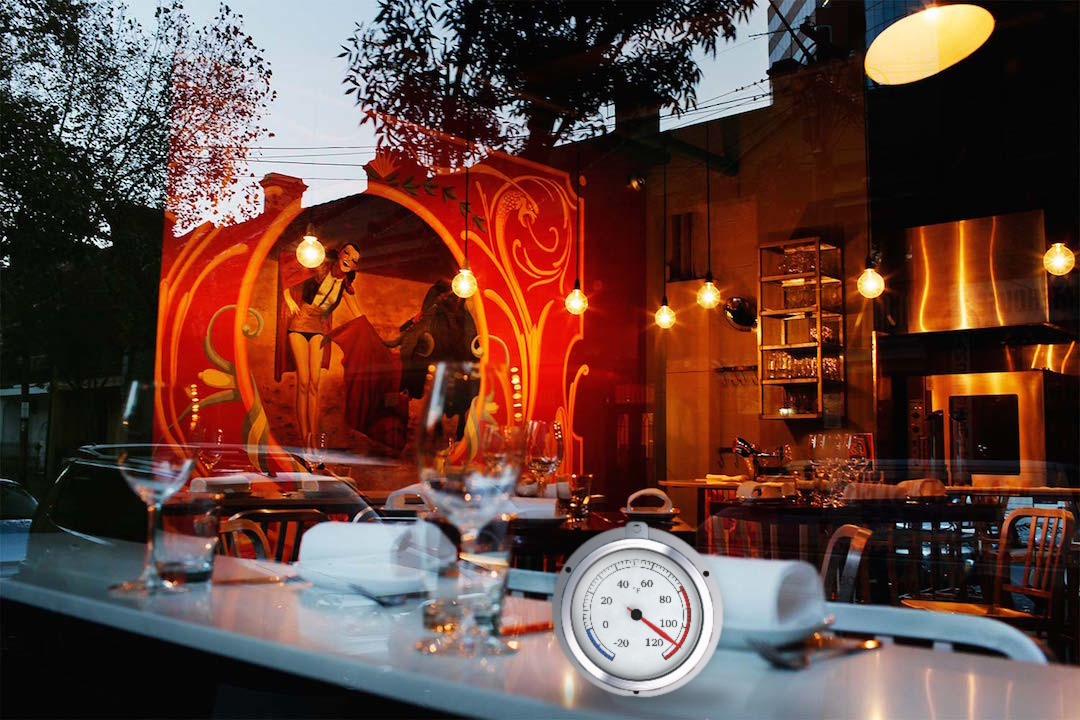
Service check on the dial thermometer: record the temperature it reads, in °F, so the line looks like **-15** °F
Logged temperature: **110** °F
